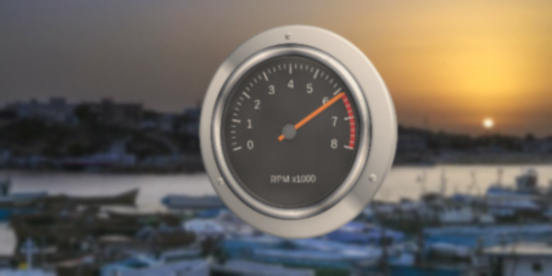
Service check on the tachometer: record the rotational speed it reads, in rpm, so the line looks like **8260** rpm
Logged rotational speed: **6200** rpm
